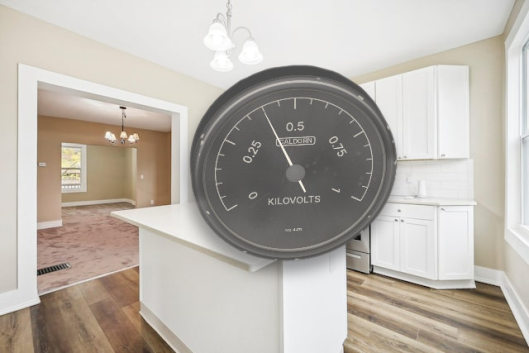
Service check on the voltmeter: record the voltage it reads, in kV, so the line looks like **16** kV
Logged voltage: **0.4** kV
